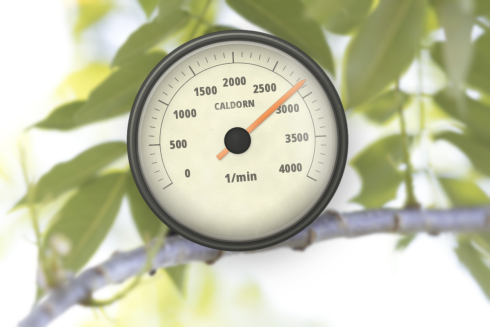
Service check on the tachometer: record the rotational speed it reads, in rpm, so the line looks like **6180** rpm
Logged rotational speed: **2850** rpm
